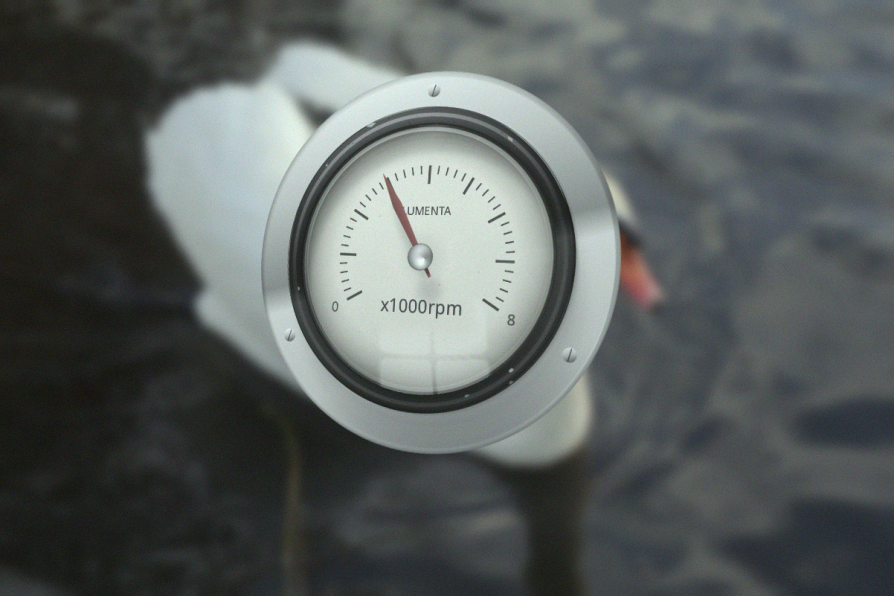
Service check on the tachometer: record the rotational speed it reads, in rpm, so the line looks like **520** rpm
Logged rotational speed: **3000** rpm
